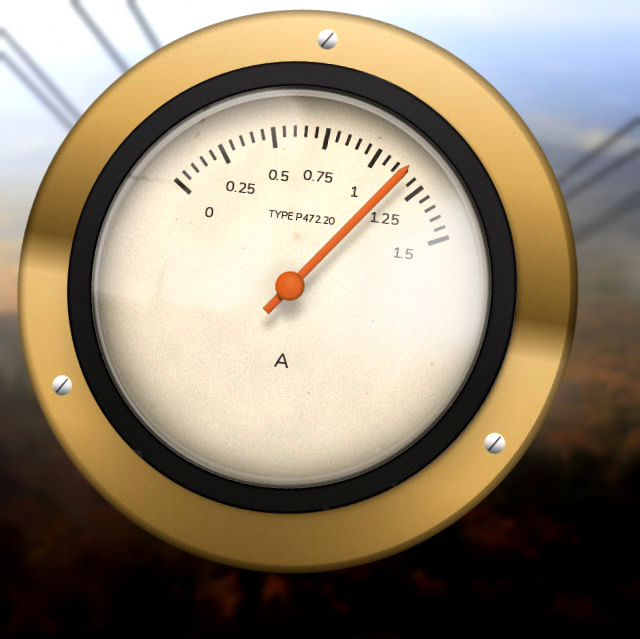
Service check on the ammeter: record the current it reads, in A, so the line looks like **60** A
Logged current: **1.15** A
